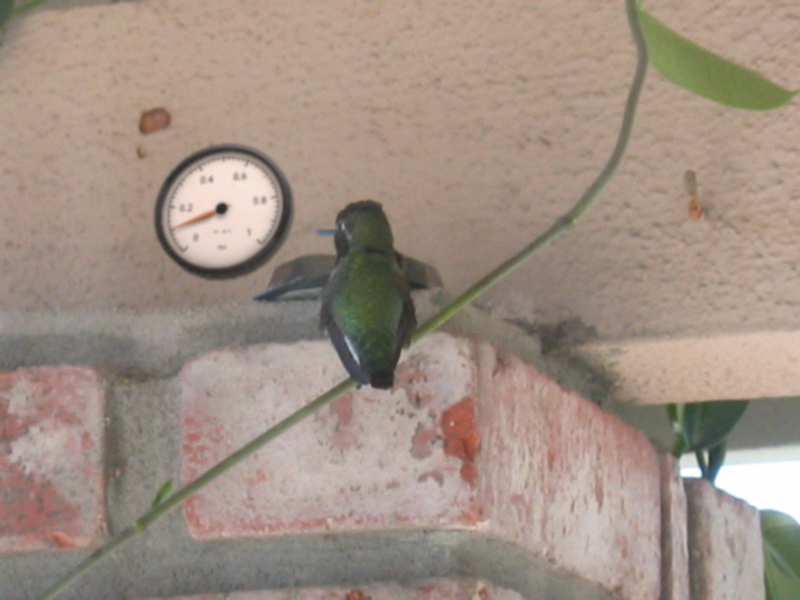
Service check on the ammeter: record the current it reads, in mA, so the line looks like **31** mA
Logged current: **0.1** mA
